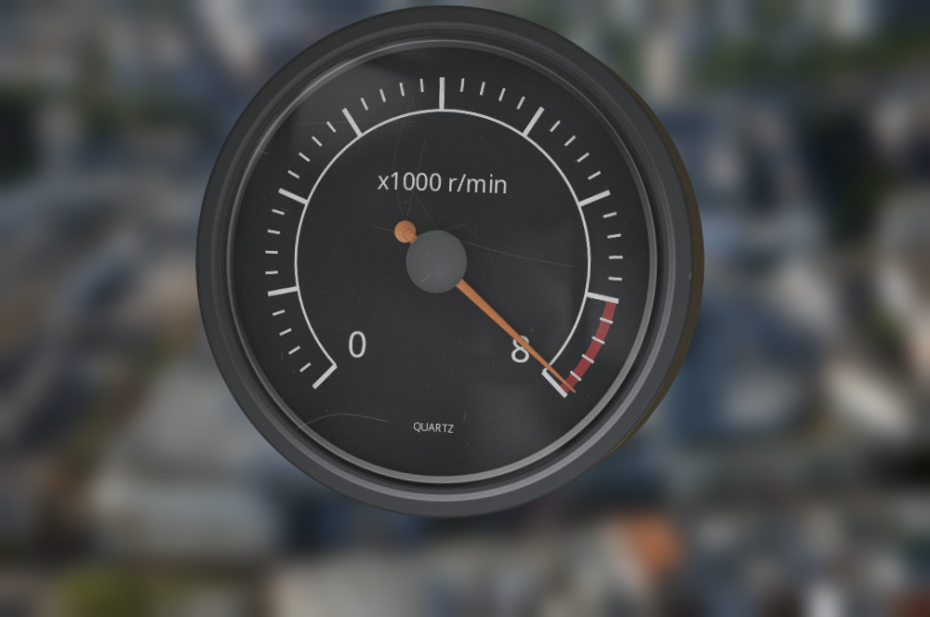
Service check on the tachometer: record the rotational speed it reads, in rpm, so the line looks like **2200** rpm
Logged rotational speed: **7900** rpm
